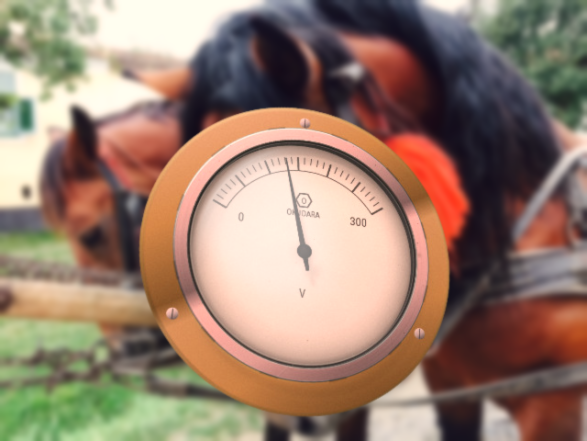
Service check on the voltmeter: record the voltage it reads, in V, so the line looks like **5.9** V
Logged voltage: **130** V
